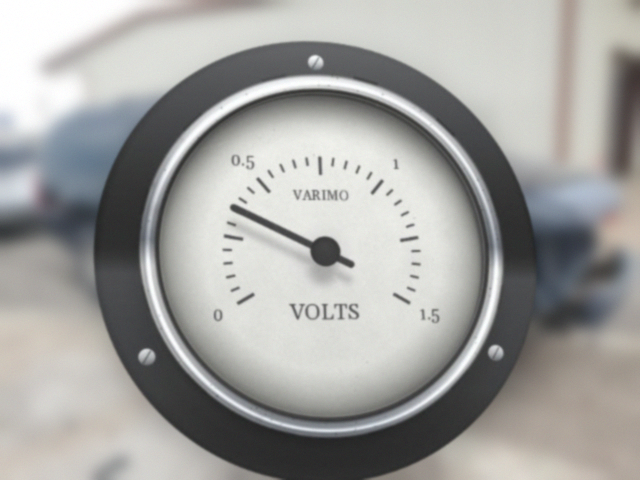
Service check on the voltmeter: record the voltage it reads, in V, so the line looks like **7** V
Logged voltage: **0.35** V
